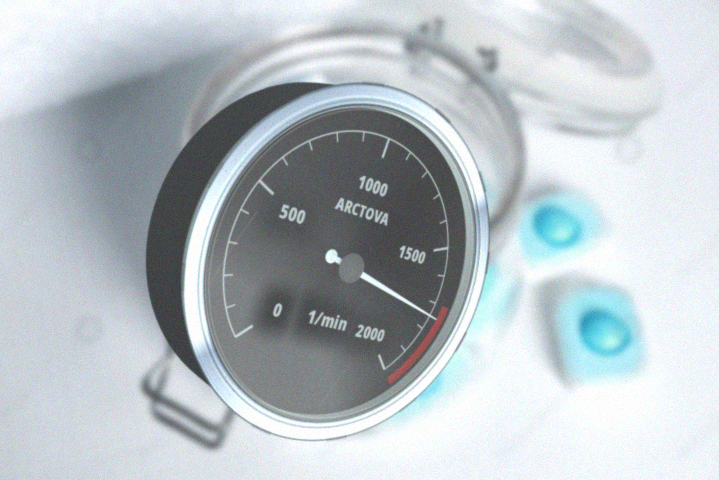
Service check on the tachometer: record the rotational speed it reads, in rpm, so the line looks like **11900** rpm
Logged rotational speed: **1750** rpm
